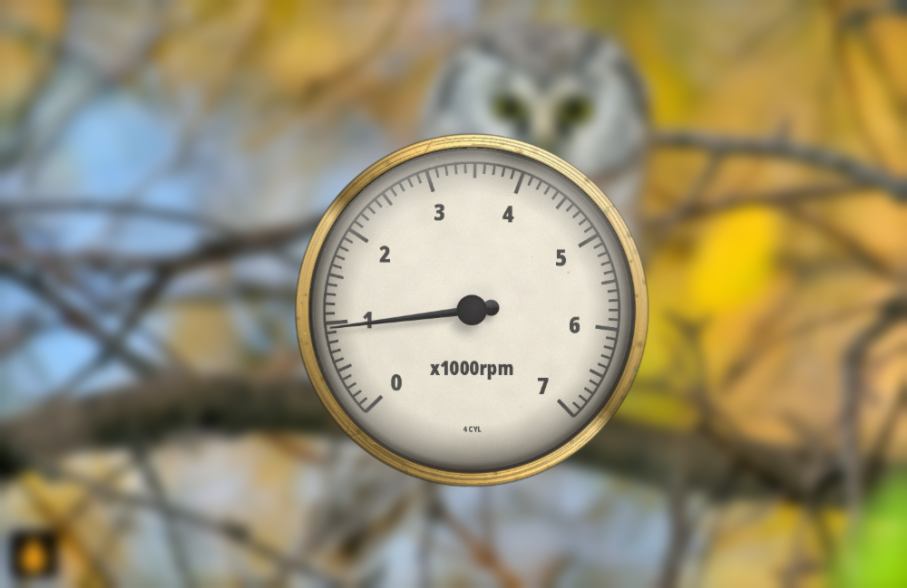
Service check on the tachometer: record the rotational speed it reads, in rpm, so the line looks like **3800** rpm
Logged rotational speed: **950** rpm
